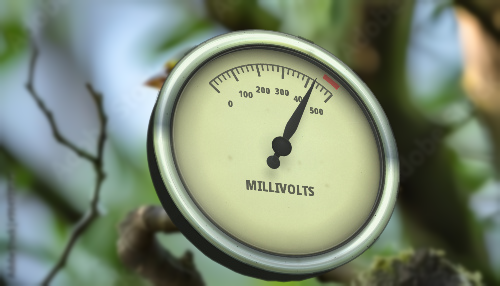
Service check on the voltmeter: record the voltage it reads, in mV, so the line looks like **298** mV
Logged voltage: **420** mV
